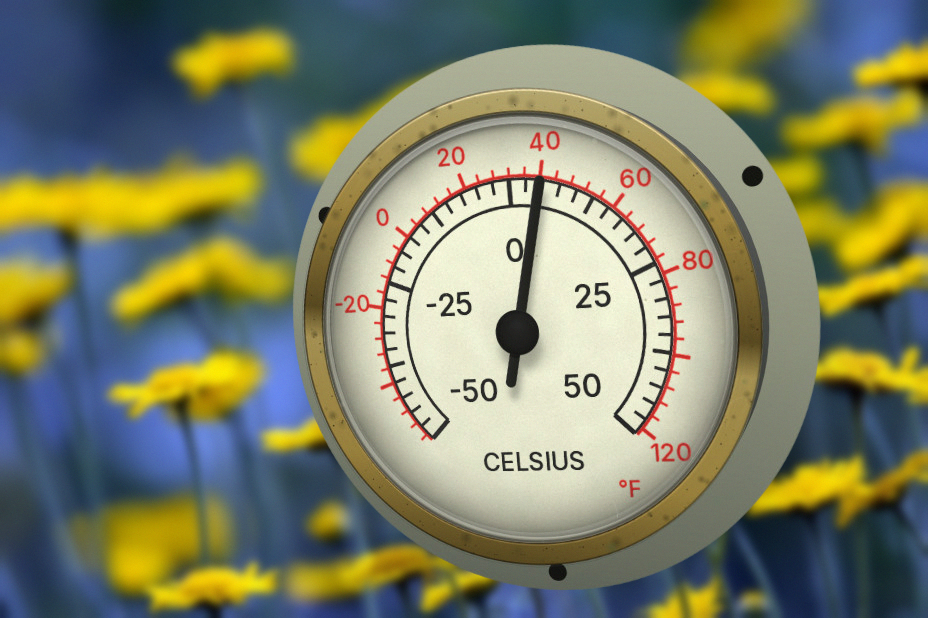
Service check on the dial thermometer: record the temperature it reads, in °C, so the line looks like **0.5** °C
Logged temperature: **5** °C
